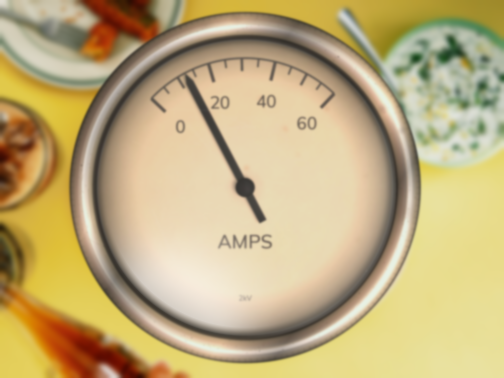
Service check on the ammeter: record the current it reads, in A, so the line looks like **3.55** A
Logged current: **12.5** A
